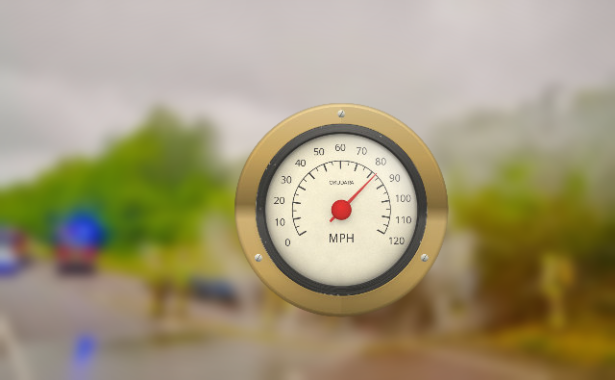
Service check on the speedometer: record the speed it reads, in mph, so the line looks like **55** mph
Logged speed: **82.5** mph
